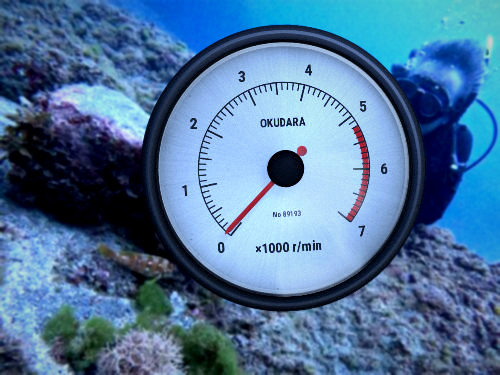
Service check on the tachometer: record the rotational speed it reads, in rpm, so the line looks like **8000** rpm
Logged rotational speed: **100** rpm
